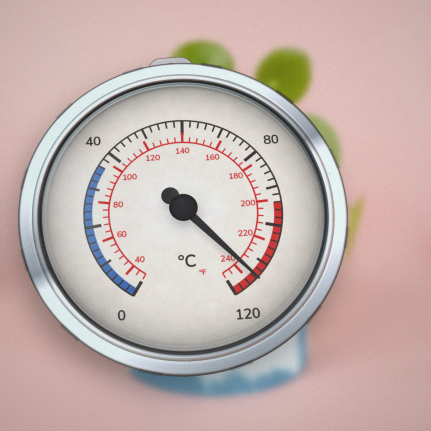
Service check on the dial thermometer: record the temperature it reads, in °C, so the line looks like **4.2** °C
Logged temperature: **114** °C
